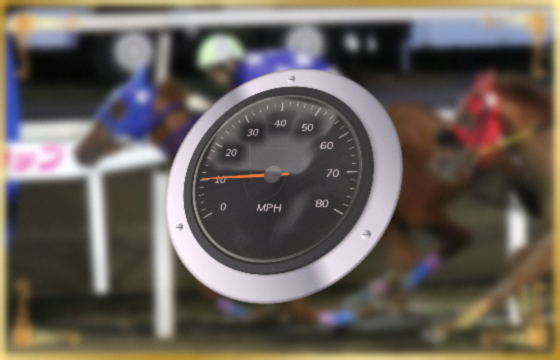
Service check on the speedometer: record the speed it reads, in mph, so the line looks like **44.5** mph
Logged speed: **10** mph
